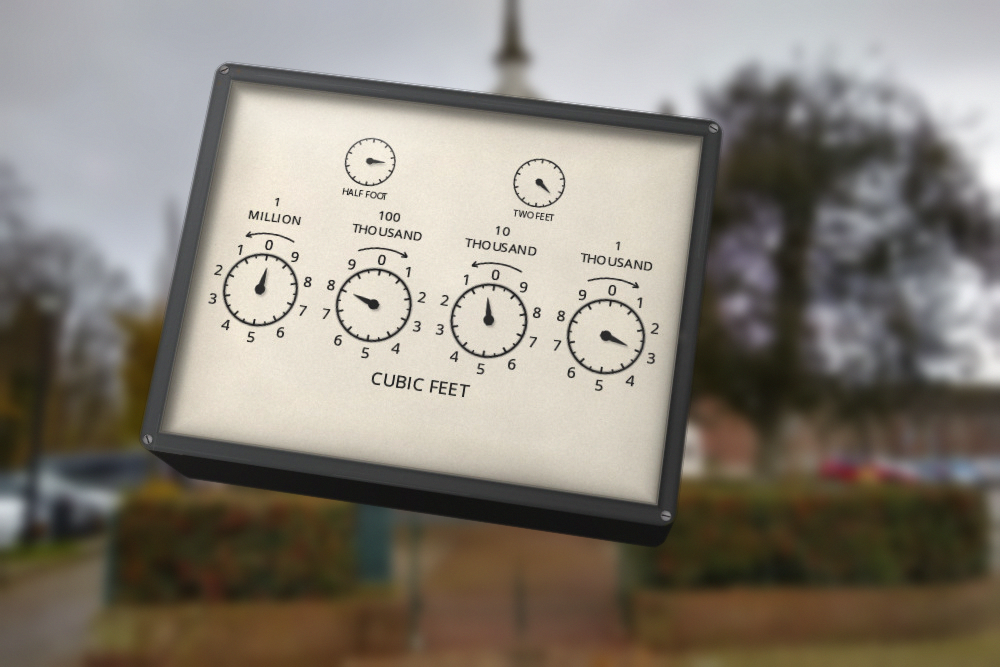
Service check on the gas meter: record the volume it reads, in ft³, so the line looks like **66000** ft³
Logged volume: **980300** ft³
